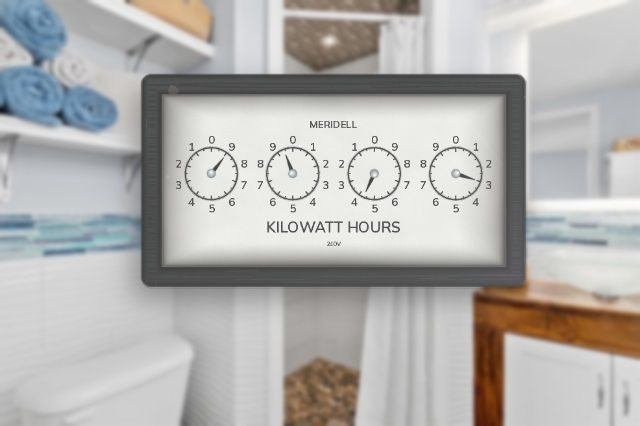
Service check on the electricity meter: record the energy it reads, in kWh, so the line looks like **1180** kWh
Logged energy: **8943** kWh
